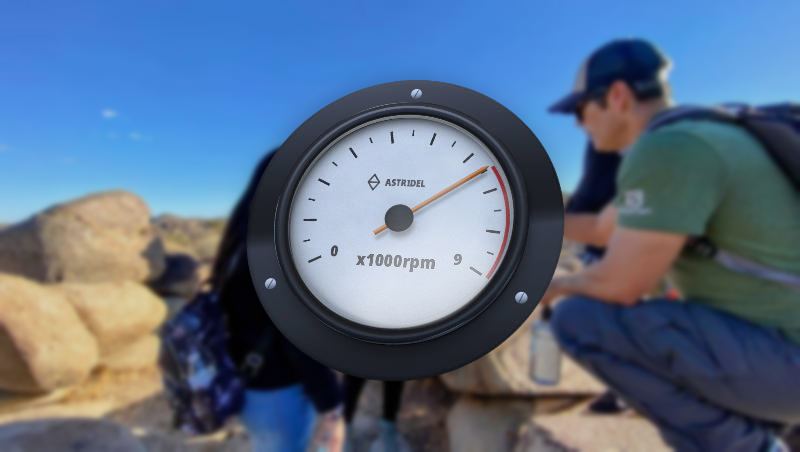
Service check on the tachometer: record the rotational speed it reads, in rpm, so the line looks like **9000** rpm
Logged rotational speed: **6500** rpm
